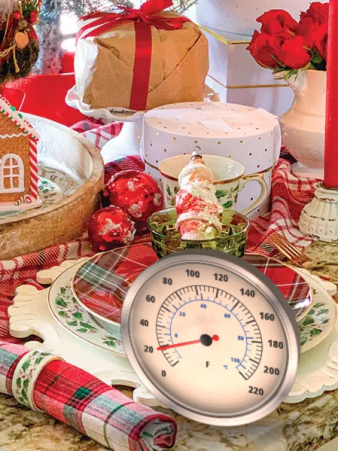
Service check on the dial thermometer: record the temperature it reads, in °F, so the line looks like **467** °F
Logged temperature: **20** °F
